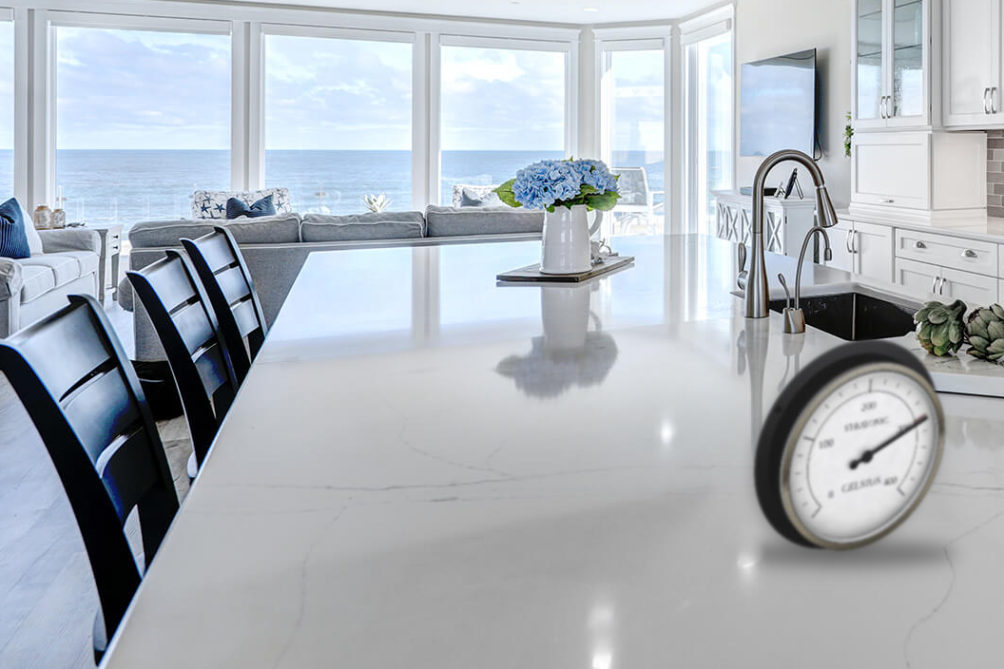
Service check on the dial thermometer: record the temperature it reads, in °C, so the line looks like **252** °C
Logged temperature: **300** °C
